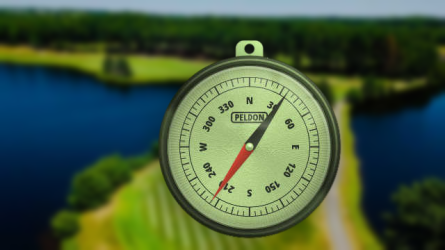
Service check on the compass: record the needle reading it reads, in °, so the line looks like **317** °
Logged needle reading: **215** °
